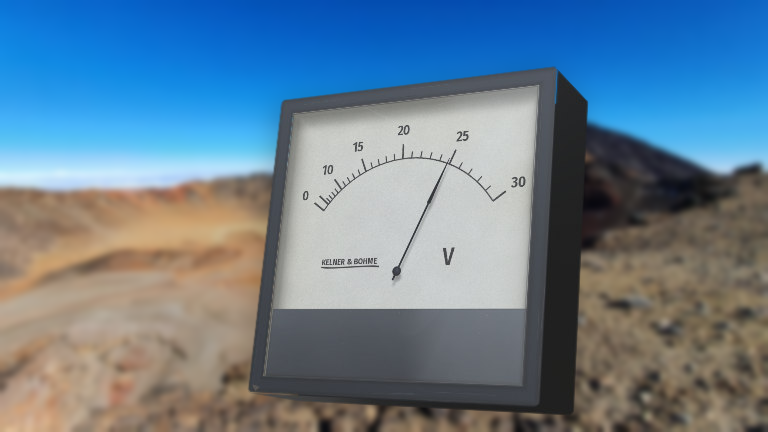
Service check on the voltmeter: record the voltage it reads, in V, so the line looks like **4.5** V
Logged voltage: **25** V
